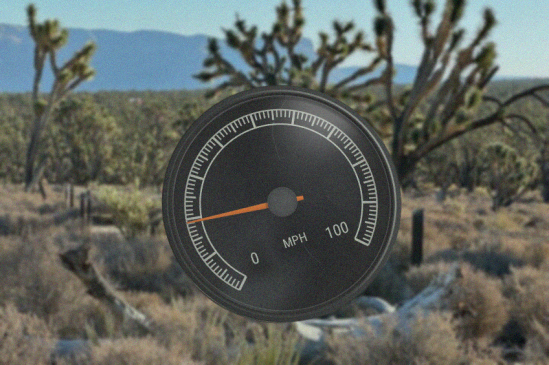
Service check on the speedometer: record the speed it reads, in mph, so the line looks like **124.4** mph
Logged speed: **19** mph
